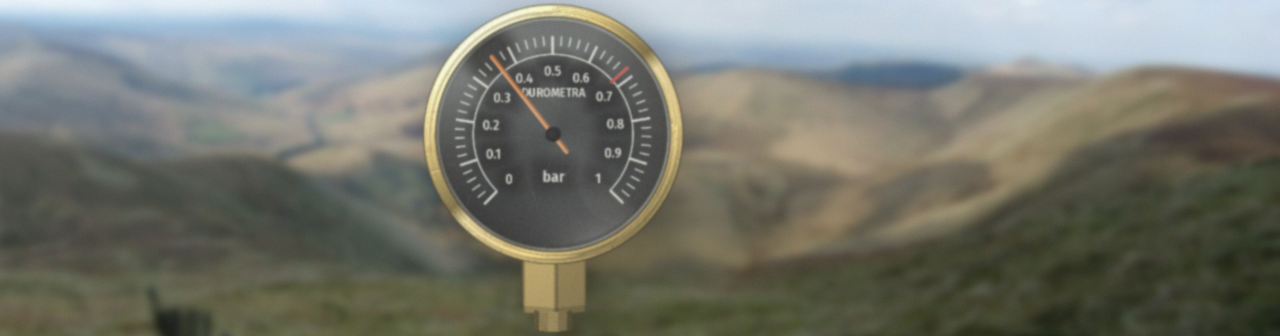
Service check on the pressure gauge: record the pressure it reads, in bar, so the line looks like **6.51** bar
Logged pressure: **0.36** bar
